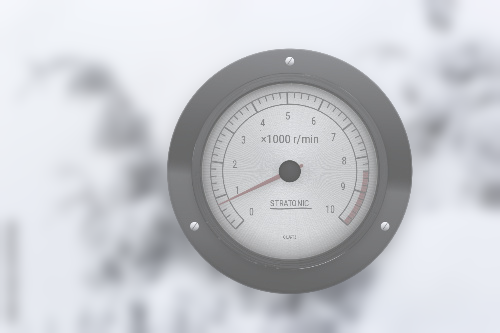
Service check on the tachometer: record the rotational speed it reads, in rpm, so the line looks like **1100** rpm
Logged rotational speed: **800** rpm
